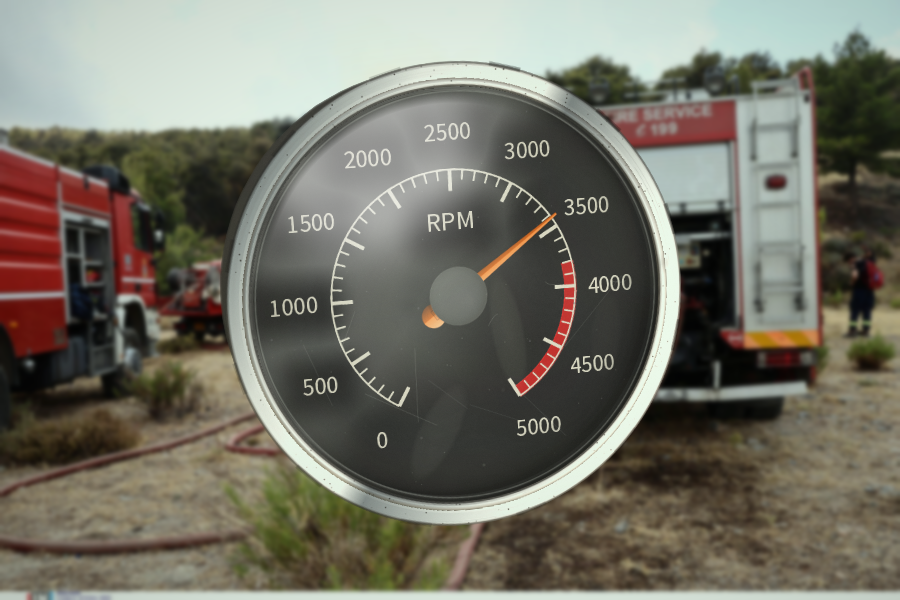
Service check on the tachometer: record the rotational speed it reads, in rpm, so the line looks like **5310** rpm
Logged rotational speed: **3400** rpm
